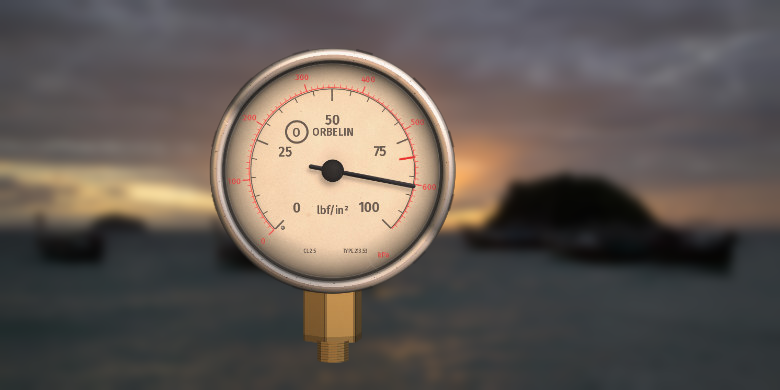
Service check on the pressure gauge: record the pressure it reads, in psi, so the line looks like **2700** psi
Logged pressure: **87.5** psi
